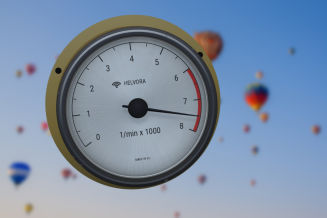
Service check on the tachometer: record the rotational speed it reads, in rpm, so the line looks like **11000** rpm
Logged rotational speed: **7500** rpm
